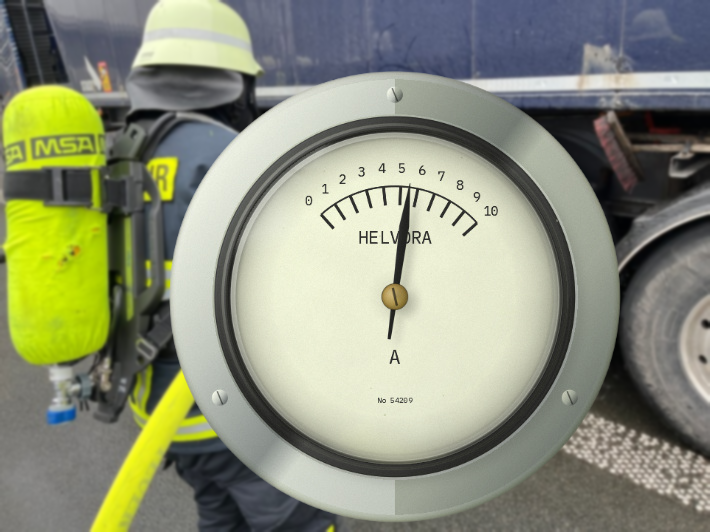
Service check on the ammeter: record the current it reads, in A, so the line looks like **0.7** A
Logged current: **5.5** A
